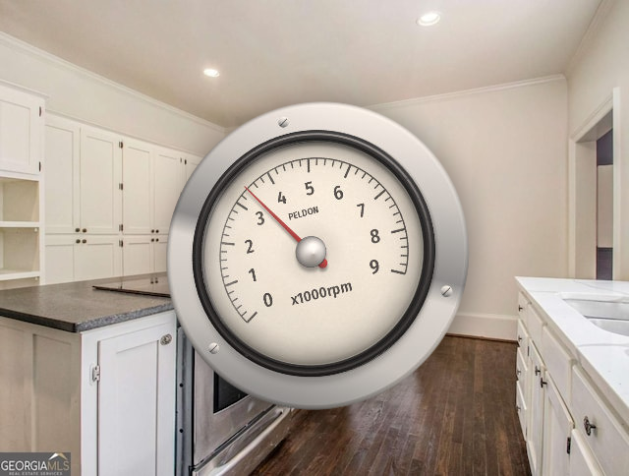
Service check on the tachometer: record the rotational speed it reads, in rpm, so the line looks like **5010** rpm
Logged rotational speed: **3400** rpm
